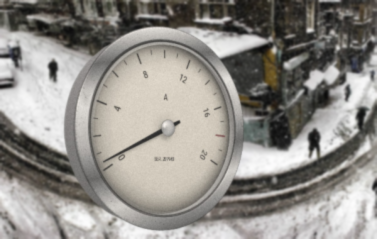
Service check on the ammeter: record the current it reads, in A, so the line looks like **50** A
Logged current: **0.5** A
